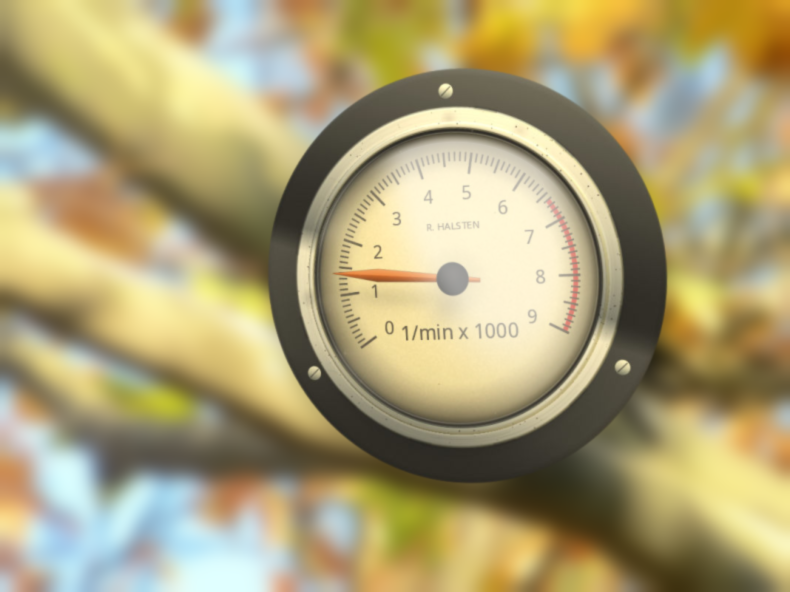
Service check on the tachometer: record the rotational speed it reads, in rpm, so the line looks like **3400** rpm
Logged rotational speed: **1400** rpm
